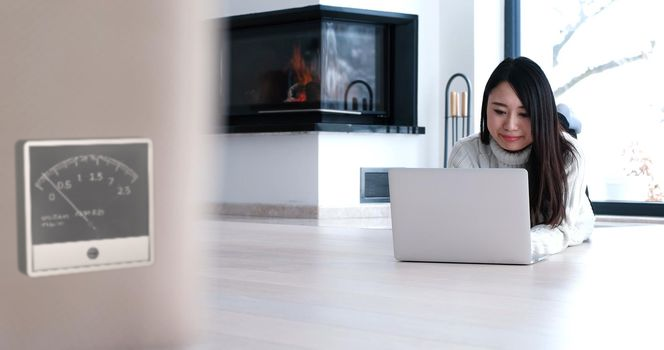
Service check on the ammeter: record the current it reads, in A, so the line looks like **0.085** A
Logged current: **0.25** A
